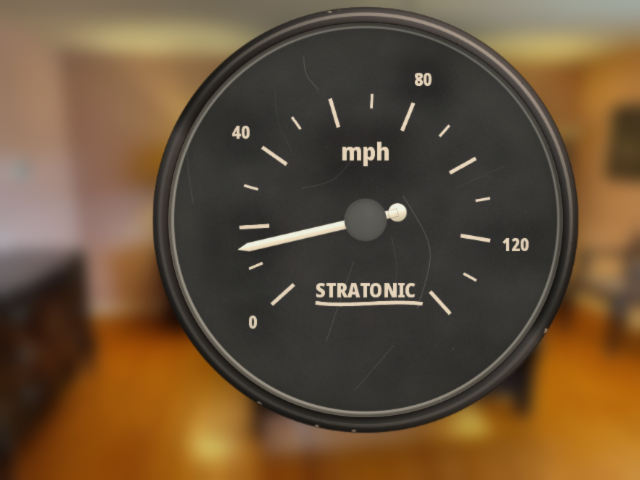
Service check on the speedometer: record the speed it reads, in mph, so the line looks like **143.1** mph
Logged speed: **15** mph
